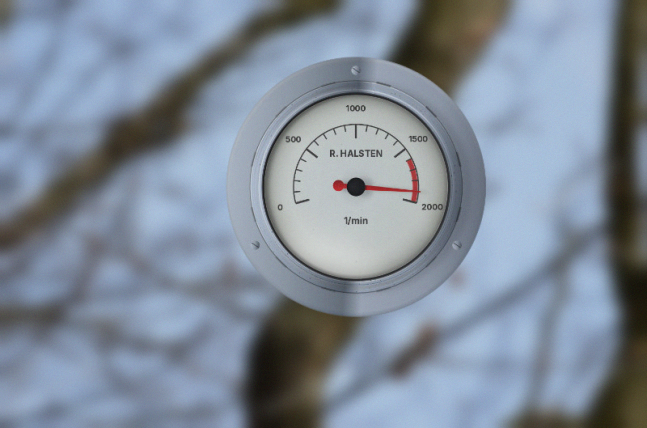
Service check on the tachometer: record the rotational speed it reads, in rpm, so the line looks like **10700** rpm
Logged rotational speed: **1900** rpm
